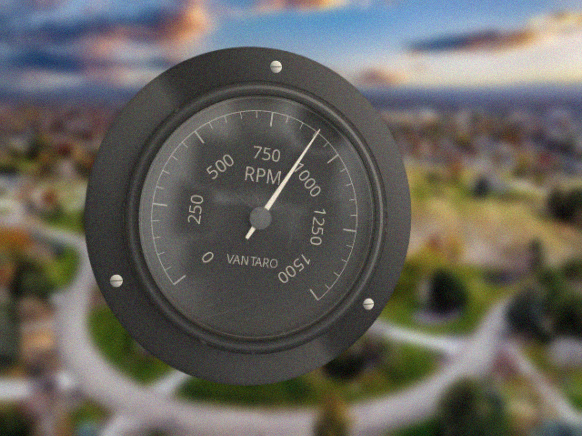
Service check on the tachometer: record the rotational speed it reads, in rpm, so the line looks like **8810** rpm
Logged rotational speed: **900** rpm
